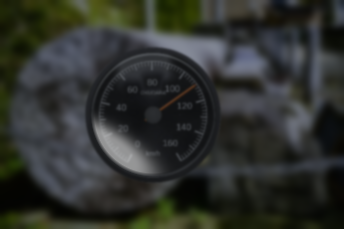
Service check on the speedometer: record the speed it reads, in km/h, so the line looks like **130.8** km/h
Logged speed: **110** km/h
